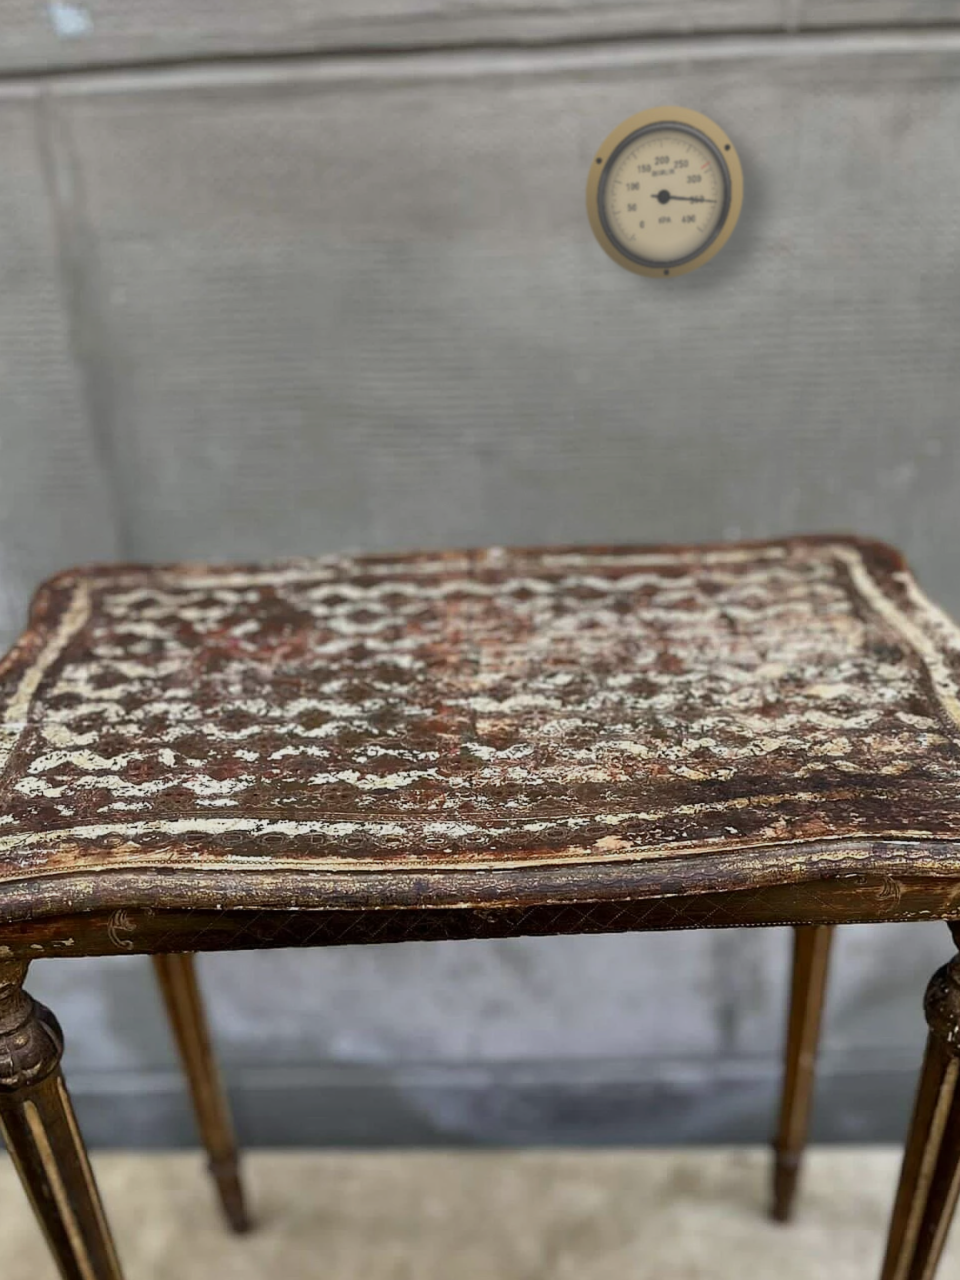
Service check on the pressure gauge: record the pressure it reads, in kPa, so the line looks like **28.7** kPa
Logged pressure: **350** kPa
